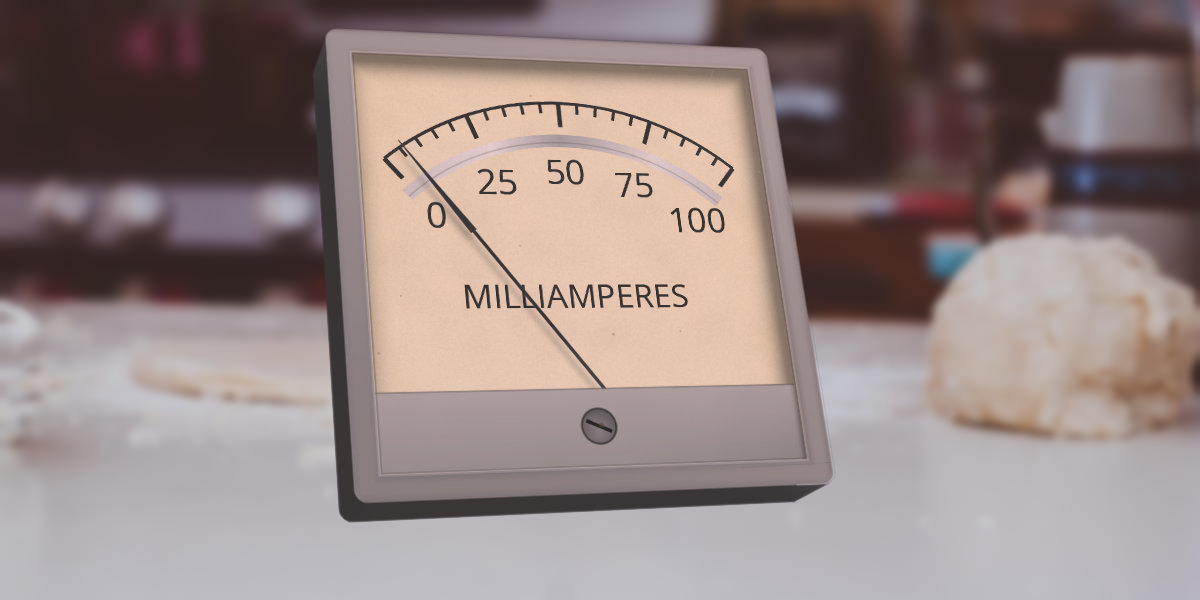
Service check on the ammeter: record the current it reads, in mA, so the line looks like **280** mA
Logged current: **5** mA
